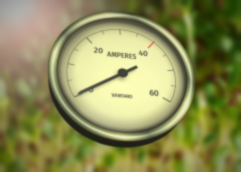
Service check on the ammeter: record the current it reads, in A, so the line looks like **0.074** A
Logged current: **0** A
